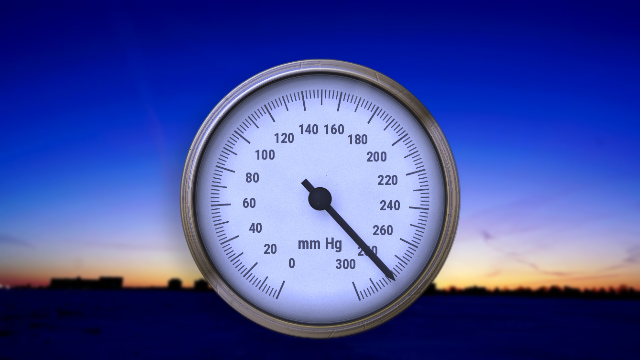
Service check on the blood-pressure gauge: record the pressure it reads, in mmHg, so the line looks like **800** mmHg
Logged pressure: **280** mmHg
